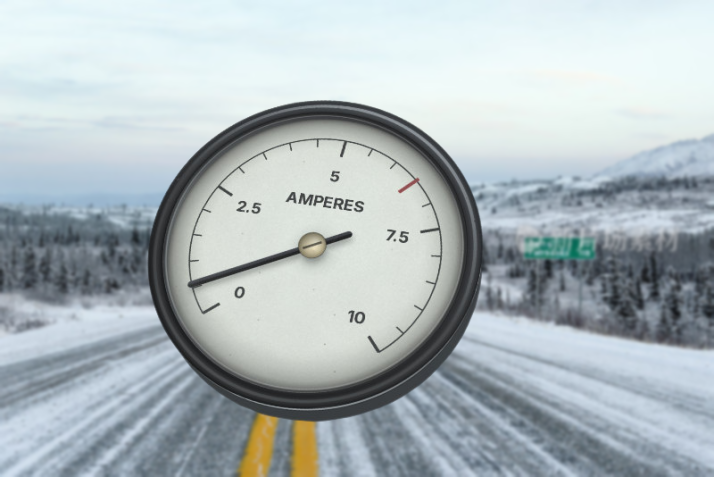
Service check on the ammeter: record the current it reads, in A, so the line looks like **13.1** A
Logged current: **0.5** A
